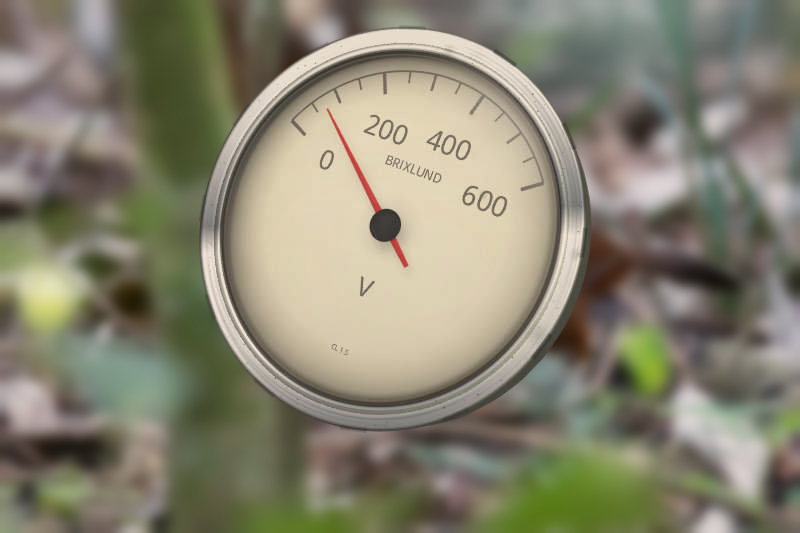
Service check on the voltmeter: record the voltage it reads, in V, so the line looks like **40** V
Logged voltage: **75** V
